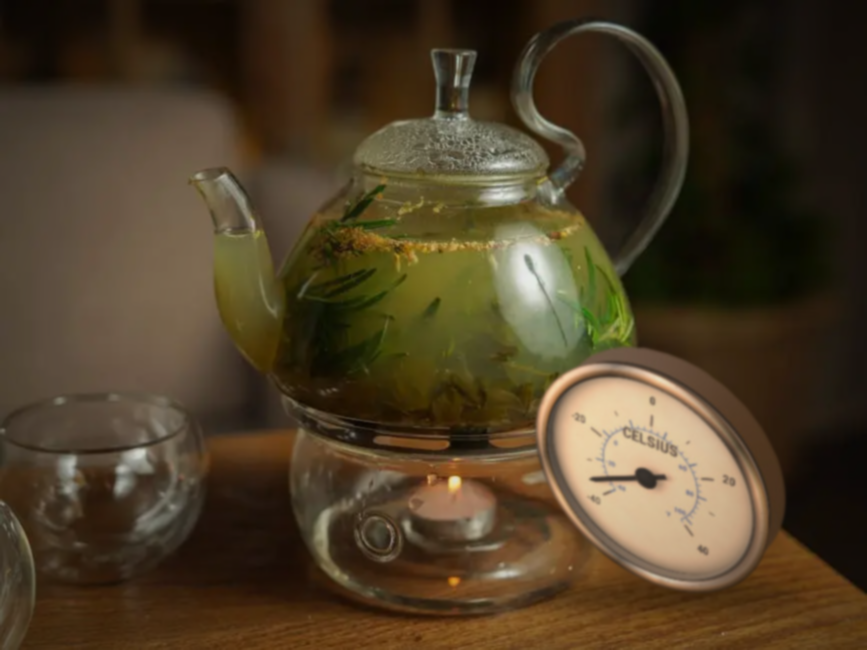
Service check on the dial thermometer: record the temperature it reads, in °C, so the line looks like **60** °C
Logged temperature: **-35** °C
